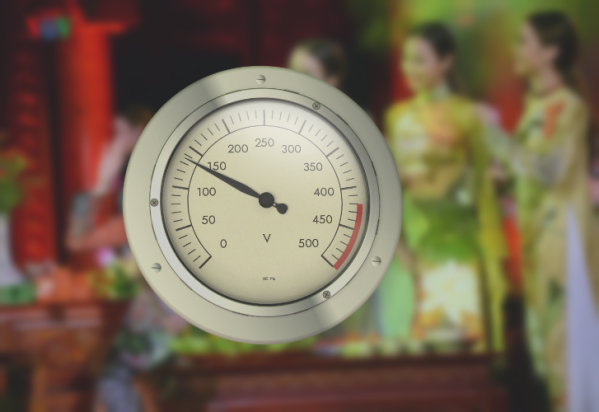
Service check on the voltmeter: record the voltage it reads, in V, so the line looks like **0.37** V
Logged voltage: **135** V
